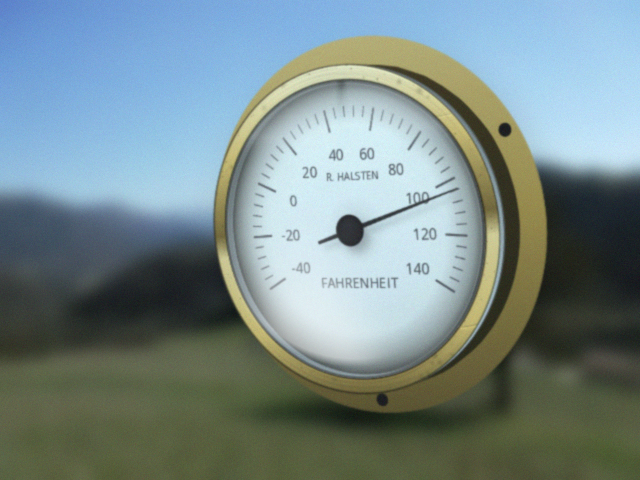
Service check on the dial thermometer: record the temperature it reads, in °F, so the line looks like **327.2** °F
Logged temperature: **104** °F
